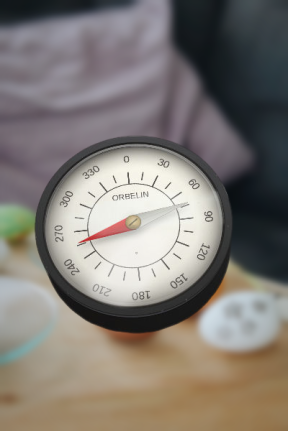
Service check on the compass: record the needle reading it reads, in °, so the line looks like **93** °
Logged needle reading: **255** °
